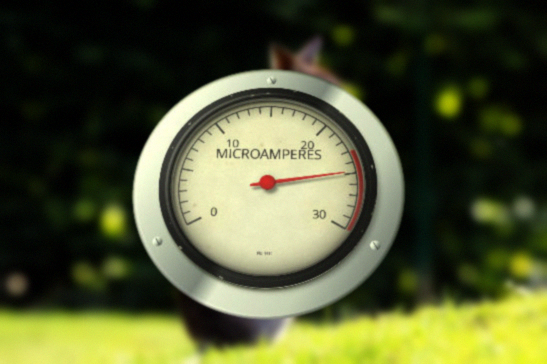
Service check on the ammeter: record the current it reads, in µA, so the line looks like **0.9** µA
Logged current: **25** µA
